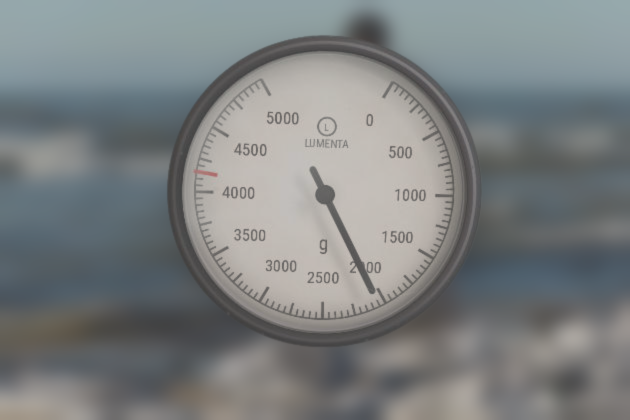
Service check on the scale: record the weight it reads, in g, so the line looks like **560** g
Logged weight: **2050** g
